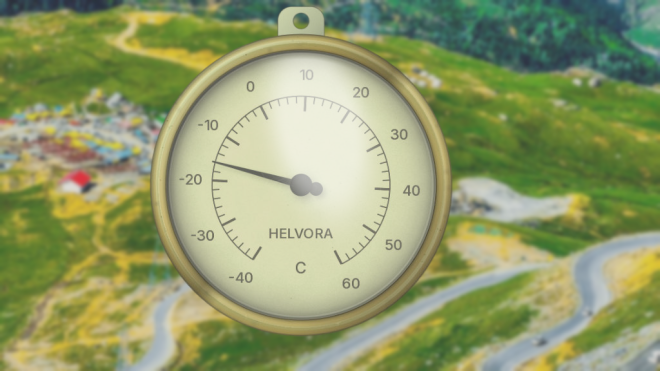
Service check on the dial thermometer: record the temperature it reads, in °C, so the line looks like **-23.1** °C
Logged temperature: **-16** °C
